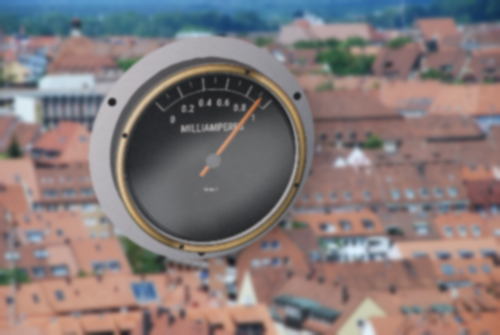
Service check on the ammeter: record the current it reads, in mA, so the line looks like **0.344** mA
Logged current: **0.9** mA
